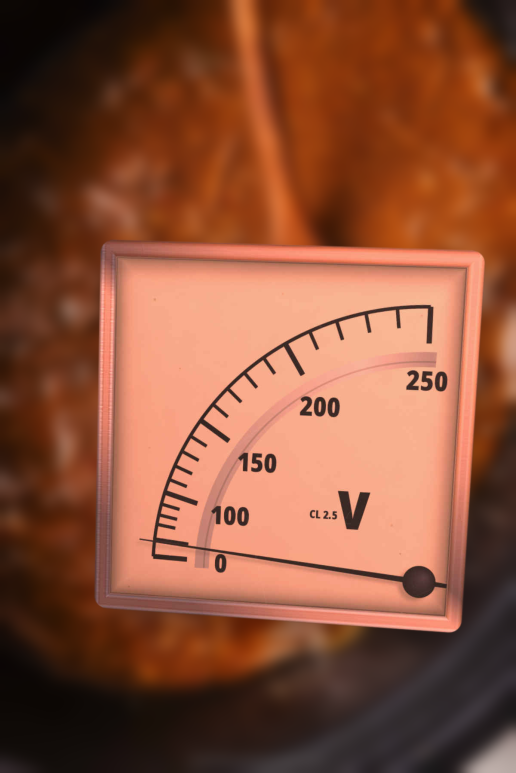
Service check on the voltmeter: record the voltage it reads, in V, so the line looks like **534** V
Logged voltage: **50** V
